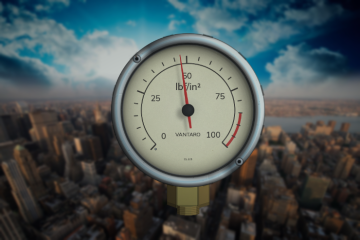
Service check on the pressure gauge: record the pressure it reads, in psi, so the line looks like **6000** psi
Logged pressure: **47.5** psi
